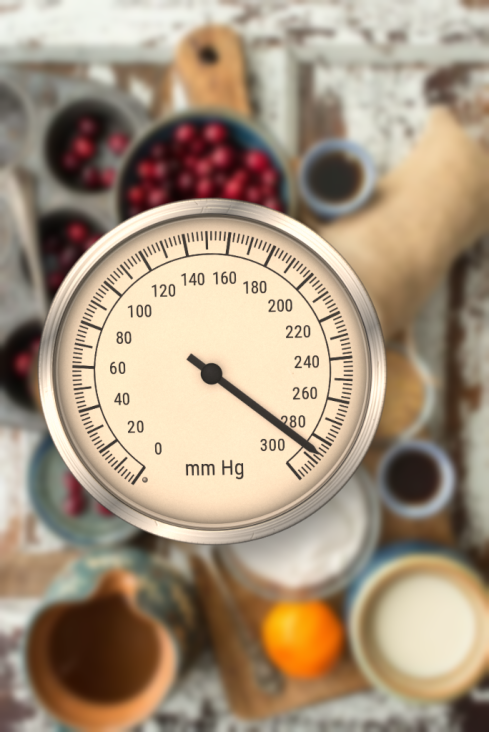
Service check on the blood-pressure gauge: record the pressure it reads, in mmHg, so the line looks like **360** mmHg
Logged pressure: **286** mmHg
